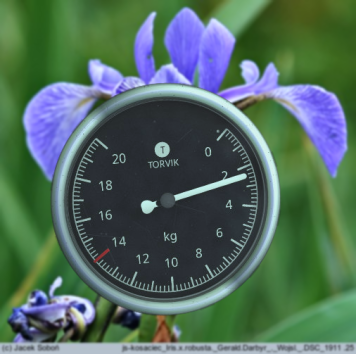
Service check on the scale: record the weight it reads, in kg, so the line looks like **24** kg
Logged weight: **2.4** kg
